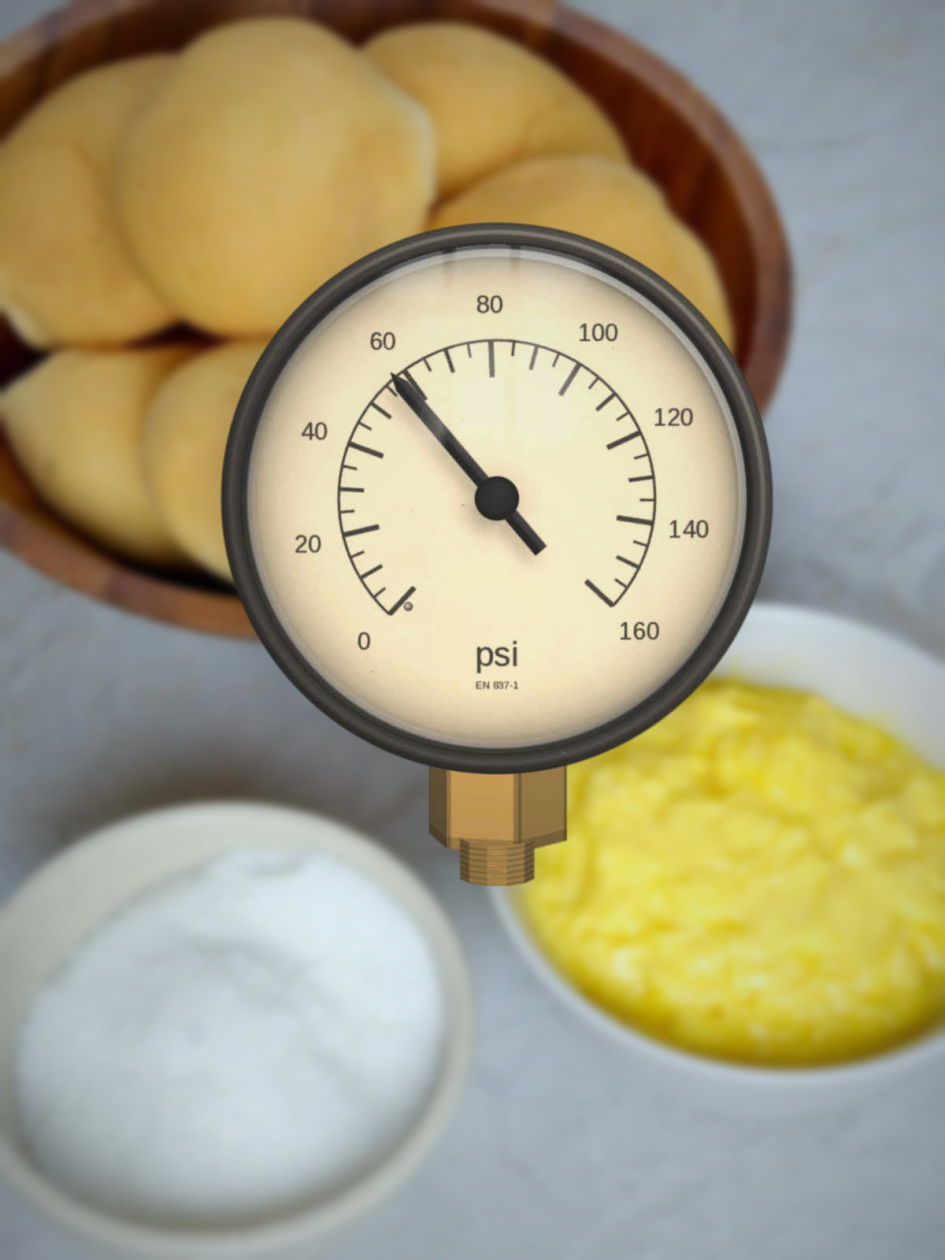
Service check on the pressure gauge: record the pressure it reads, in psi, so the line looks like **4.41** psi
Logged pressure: **57.5** psi
